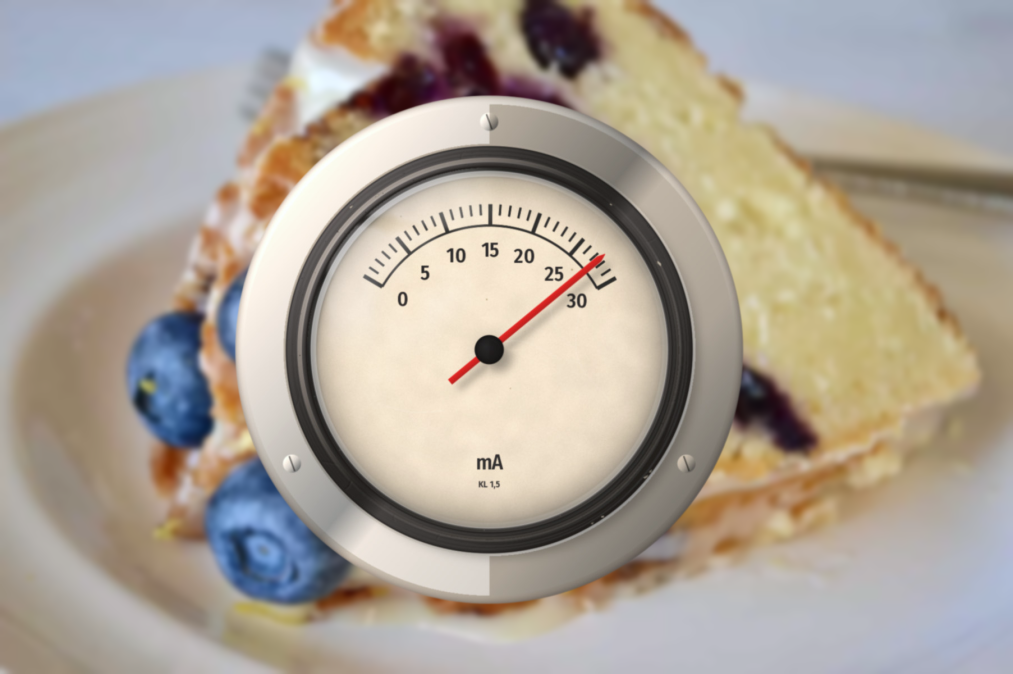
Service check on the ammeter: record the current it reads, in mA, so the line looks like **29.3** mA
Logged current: **27.5** mA
